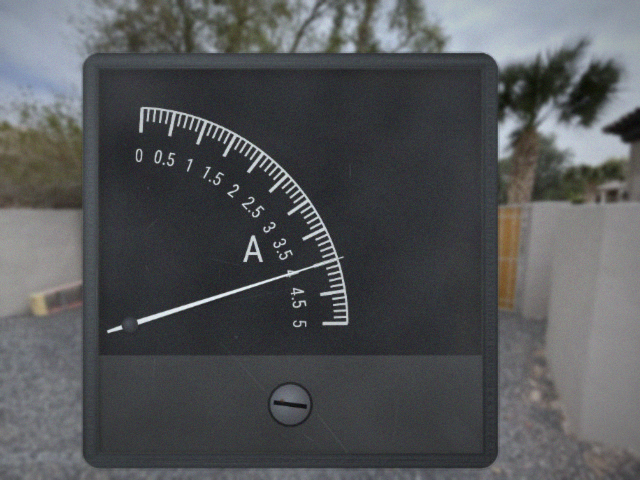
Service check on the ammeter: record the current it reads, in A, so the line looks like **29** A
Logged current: **4** A
